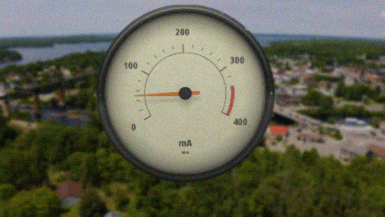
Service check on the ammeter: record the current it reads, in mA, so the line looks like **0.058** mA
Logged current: **50** mA
